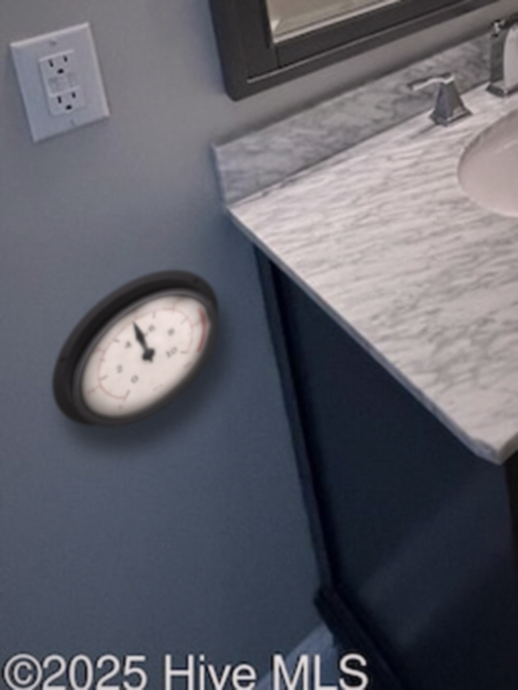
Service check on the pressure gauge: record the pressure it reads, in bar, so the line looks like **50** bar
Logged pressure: **5** bar
